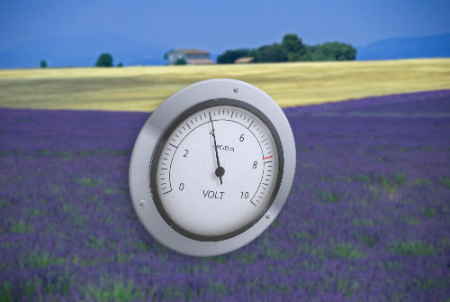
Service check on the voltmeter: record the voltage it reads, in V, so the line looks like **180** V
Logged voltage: **4** V
